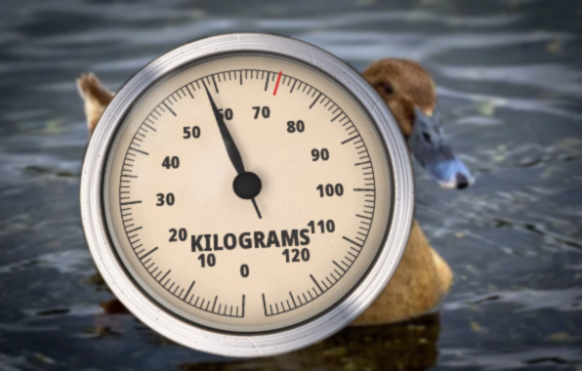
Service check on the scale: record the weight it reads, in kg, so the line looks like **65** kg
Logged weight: **58** kg
